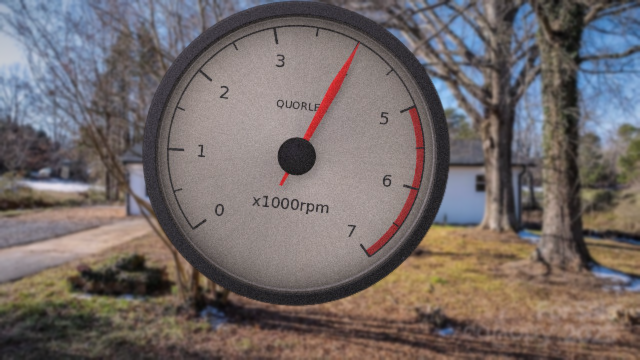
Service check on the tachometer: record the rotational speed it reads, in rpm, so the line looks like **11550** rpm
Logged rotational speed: **4000** rpm
